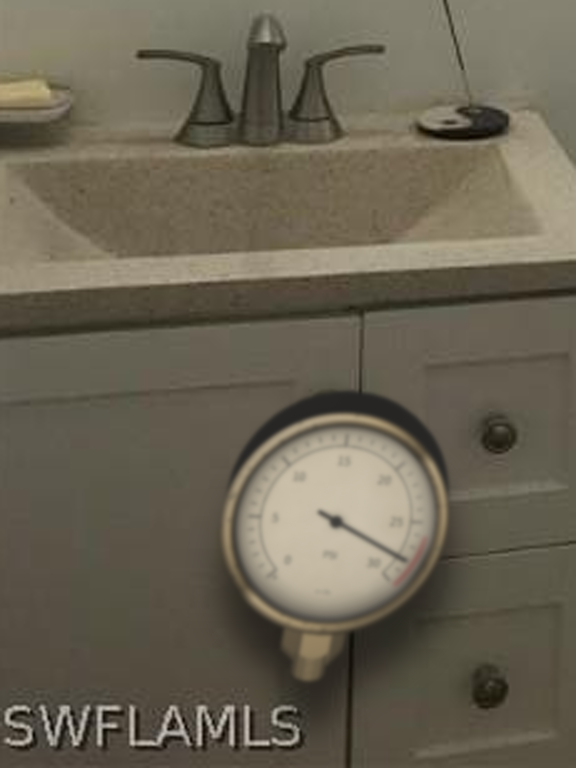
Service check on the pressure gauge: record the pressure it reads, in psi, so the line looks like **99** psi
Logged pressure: **28** psi
